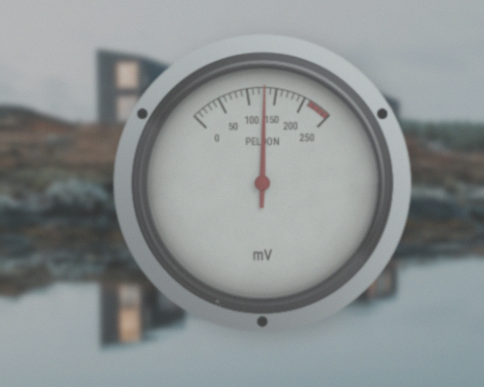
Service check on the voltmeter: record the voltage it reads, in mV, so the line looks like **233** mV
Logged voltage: **130** mV
